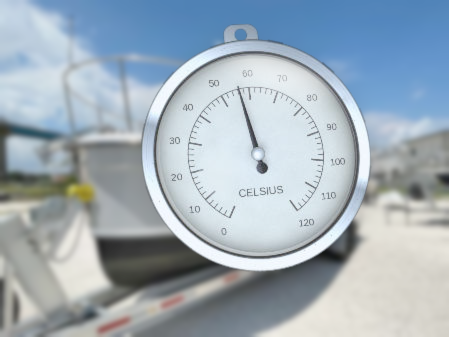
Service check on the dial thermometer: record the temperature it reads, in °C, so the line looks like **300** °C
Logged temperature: **56** °C
